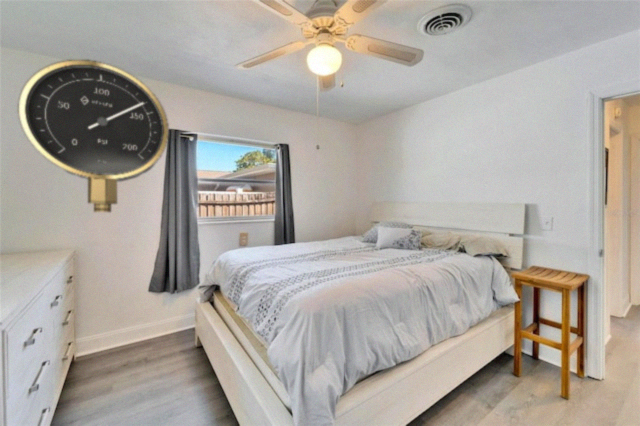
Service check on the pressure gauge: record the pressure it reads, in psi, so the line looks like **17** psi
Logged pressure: **140** psi
